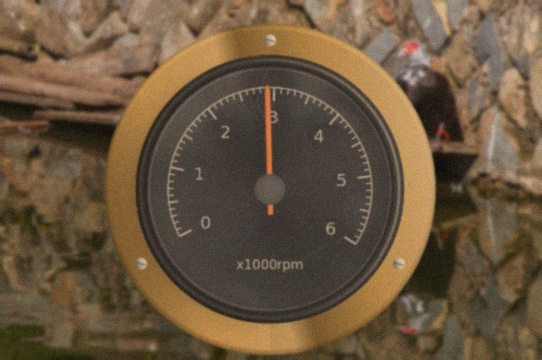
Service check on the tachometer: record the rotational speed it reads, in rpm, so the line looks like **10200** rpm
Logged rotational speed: **2900** rpm
